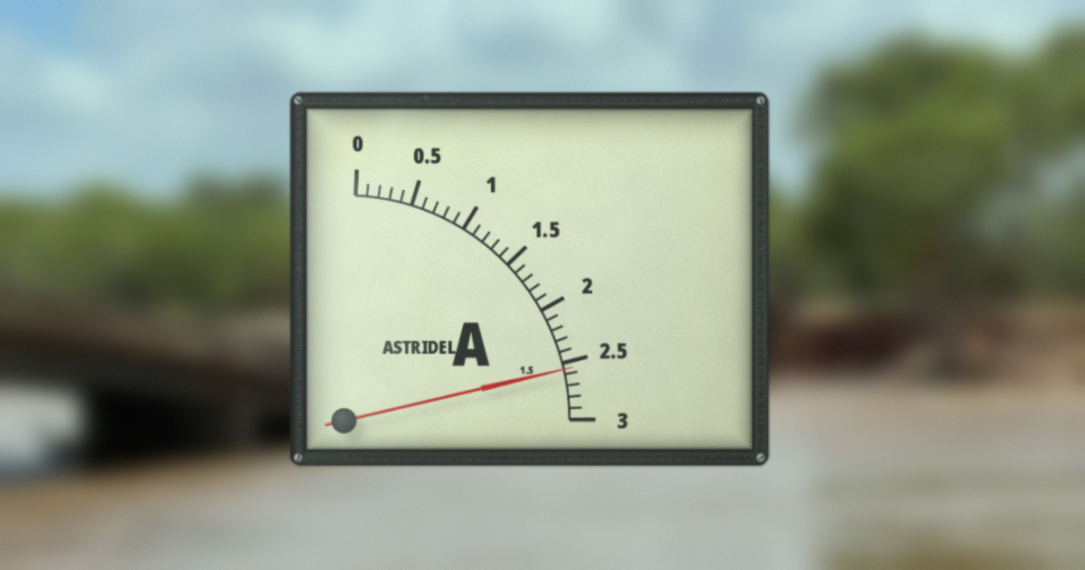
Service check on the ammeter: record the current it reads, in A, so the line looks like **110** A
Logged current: **2.55** A
